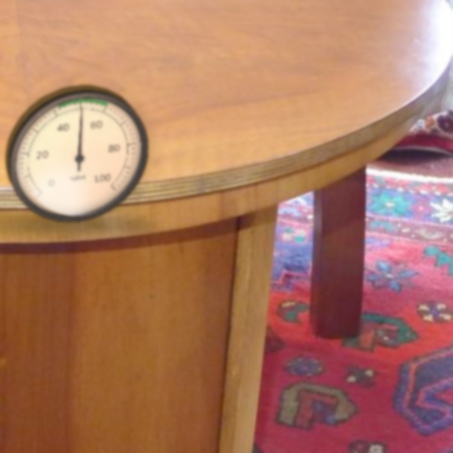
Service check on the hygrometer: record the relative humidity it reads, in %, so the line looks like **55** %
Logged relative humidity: **50** %
